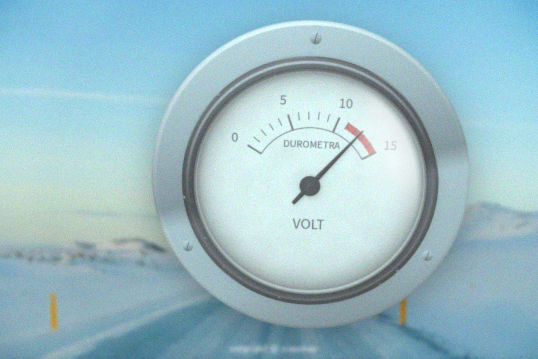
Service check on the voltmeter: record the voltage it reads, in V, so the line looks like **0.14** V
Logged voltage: **12.5** V
